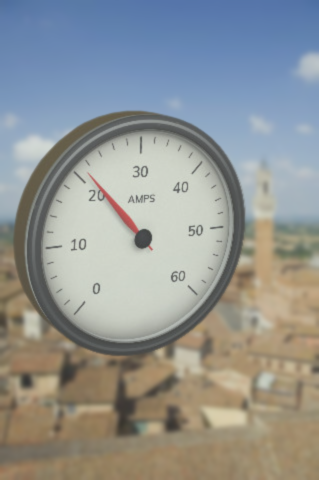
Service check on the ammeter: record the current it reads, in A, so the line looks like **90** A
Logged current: **21** A
